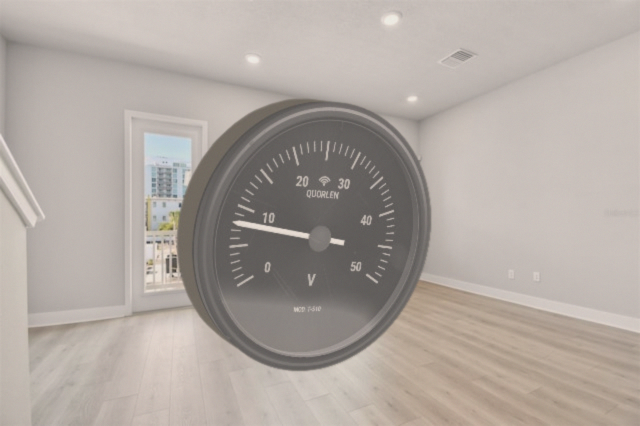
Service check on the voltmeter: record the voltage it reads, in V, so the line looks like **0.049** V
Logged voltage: **8** V
